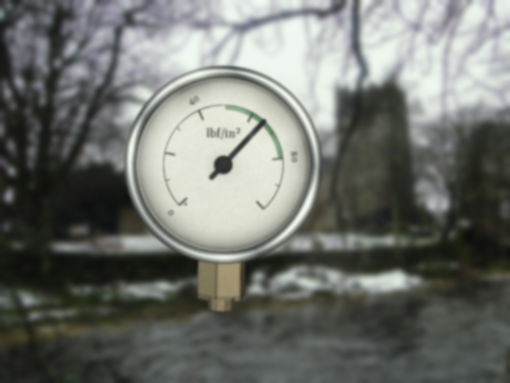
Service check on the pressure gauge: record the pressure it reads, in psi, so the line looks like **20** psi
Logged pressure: **65** psi
